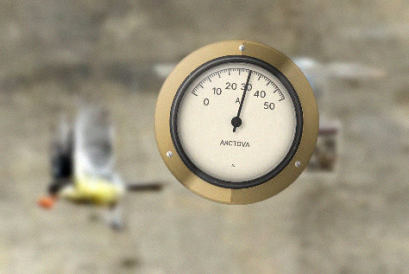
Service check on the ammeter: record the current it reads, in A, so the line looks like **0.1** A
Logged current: **30** A
